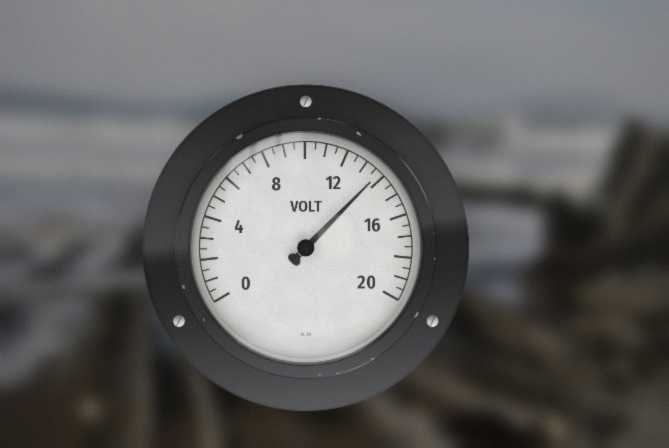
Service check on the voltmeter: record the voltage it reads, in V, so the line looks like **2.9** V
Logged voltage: **13.75** V
